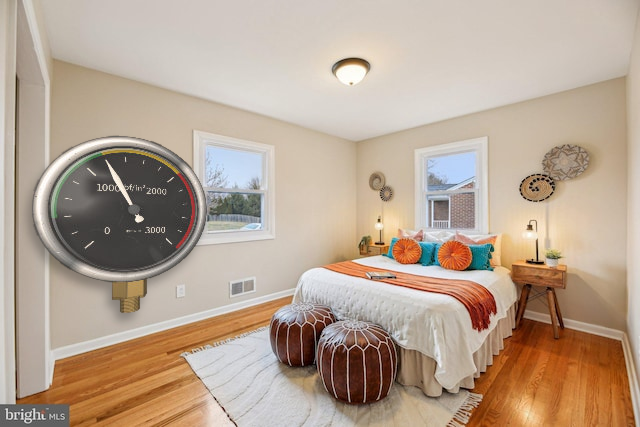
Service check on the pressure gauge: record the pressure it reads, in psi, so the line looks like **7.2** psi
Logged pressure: **1200** psi
